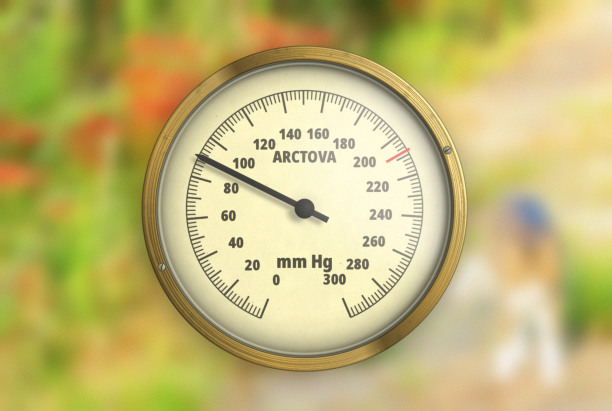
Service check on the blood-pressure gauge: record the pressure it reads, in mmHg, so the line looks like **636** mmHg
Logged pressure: **90** mmHg
